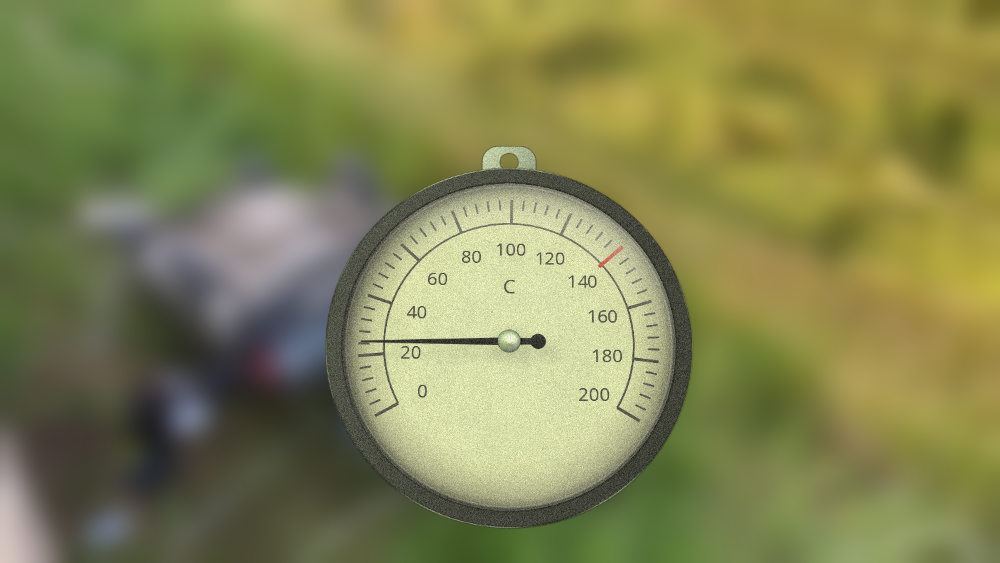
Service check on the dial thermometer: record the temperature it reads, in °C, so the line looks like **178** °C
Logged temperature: **24** °C
